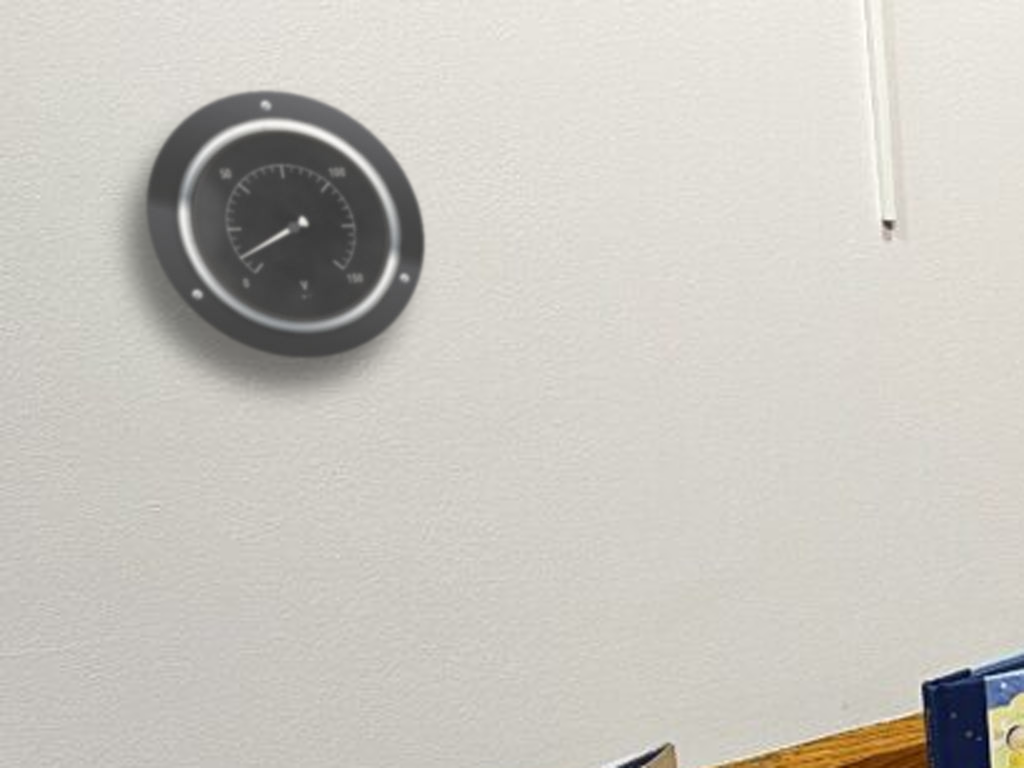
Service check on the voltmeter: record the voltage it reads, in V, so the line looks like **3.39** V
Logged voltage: **10** V
